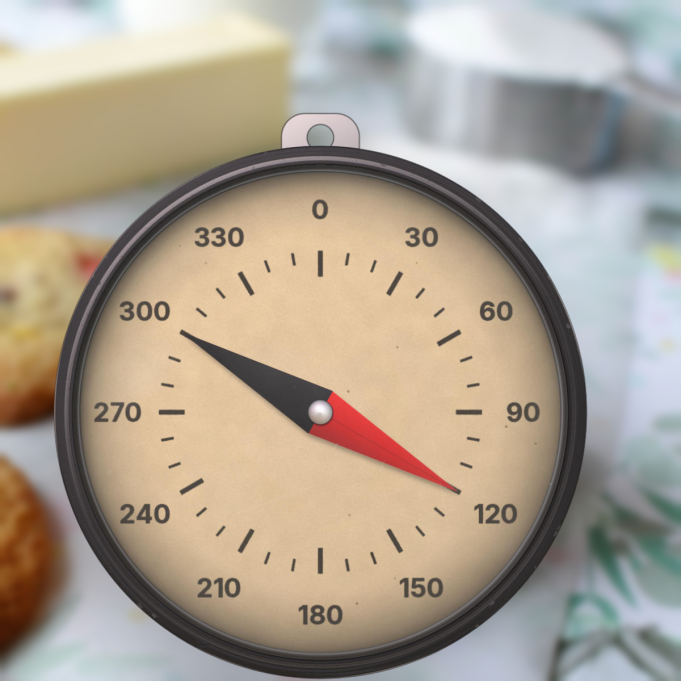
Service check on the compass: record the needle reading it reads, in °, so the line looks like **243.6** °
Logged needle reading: **120** °
